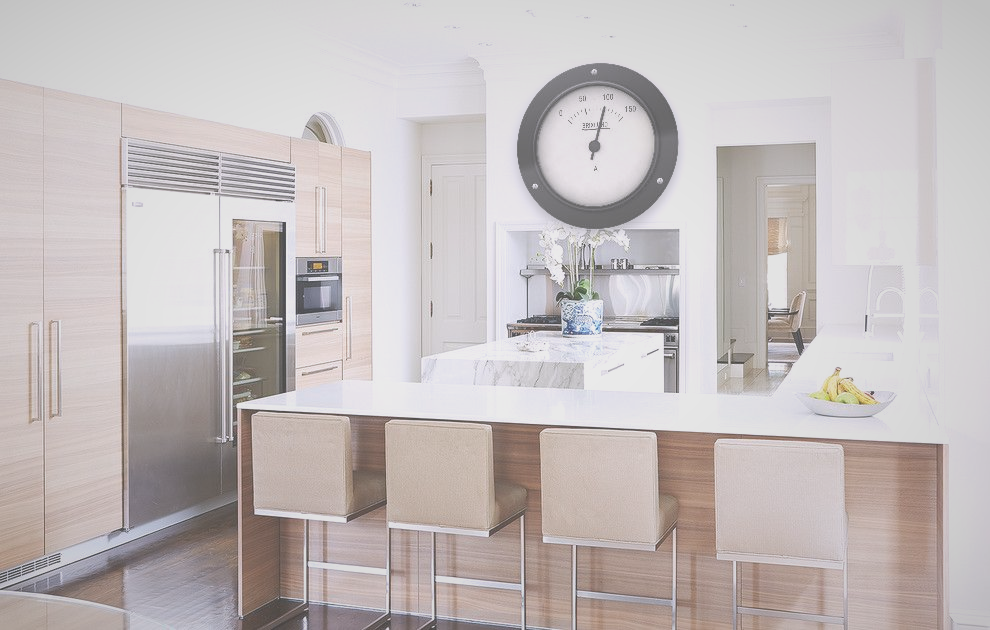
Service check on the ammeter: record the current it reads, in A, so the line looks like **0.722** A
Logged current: **100** A
